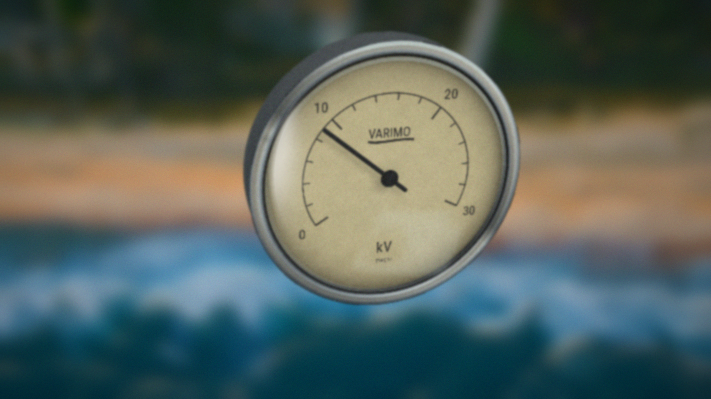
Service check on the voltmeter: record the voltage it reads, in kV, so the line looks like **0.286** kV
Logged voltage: **9** kV
